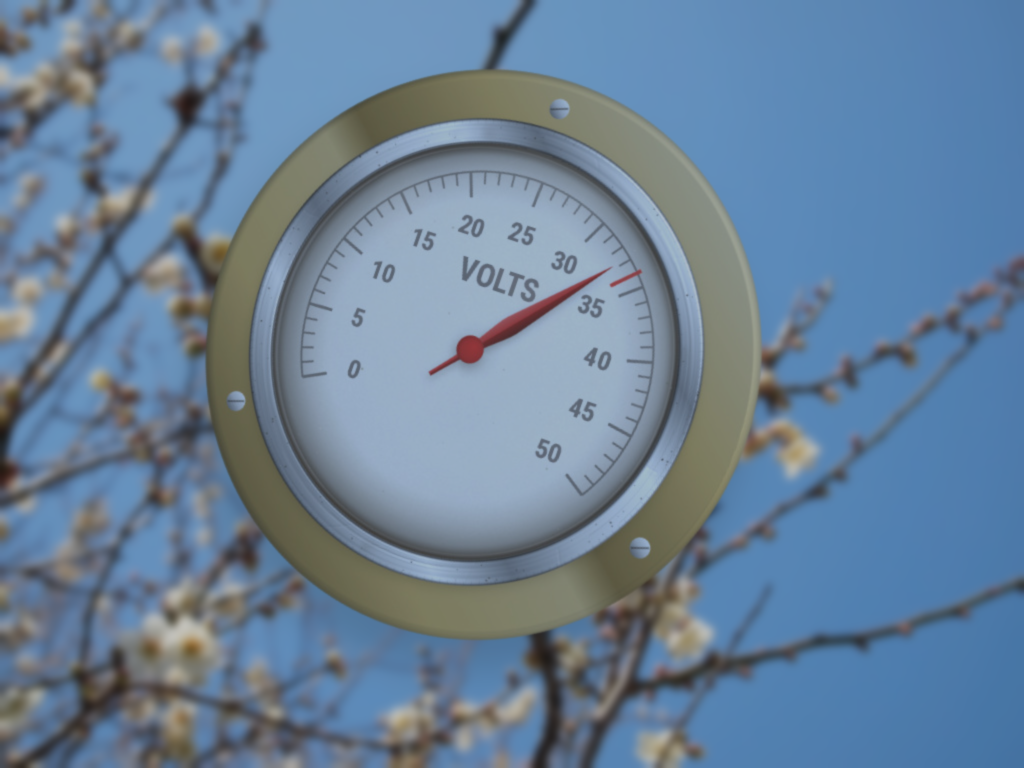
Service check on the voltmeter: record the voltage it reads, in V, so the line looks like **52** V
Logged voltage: **33** V
